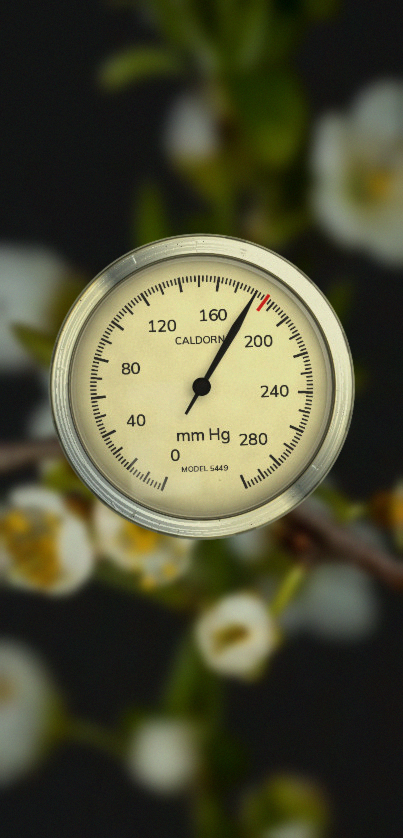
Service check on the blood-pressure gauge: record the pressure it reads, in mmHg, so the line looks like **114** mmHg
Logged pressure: **180** mmHg
